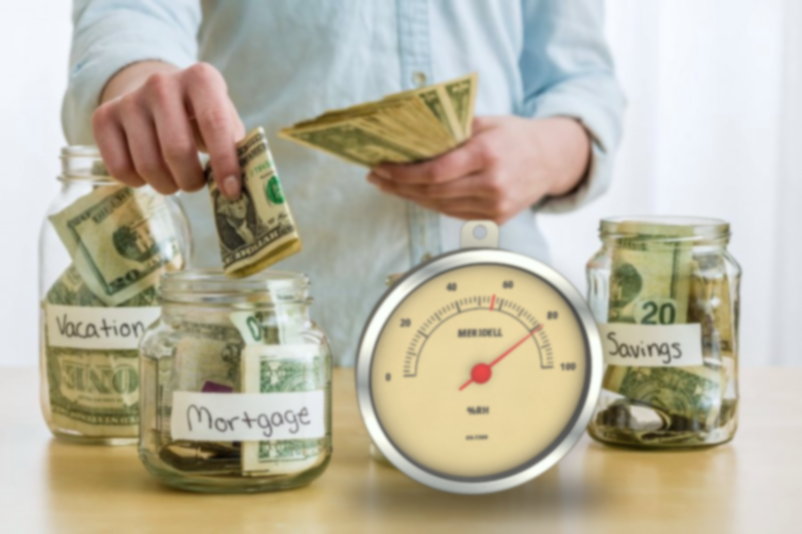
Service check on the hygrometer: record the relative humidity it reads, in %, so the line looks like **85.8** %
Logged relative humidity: **80** %
